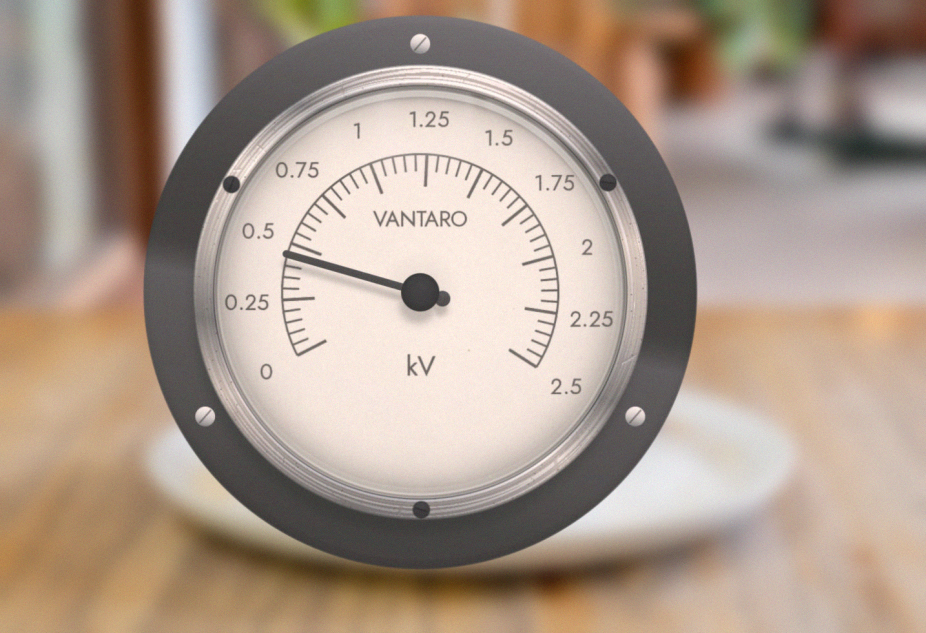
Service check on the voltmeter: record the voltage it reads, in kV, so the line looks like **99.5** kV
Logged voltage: **0.45** kV
